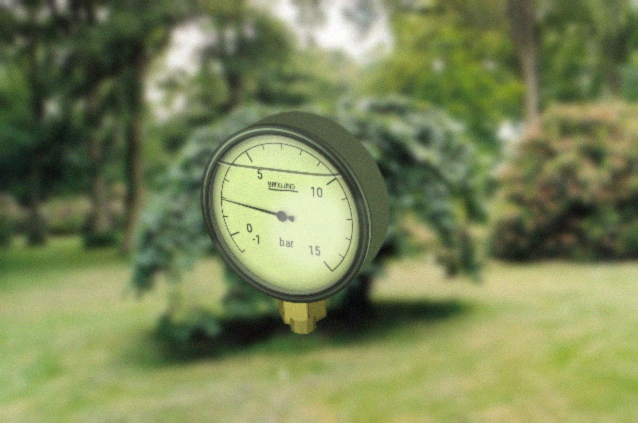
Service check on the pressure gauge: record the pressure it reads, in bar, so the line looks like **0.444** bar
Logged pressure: **2** bar
